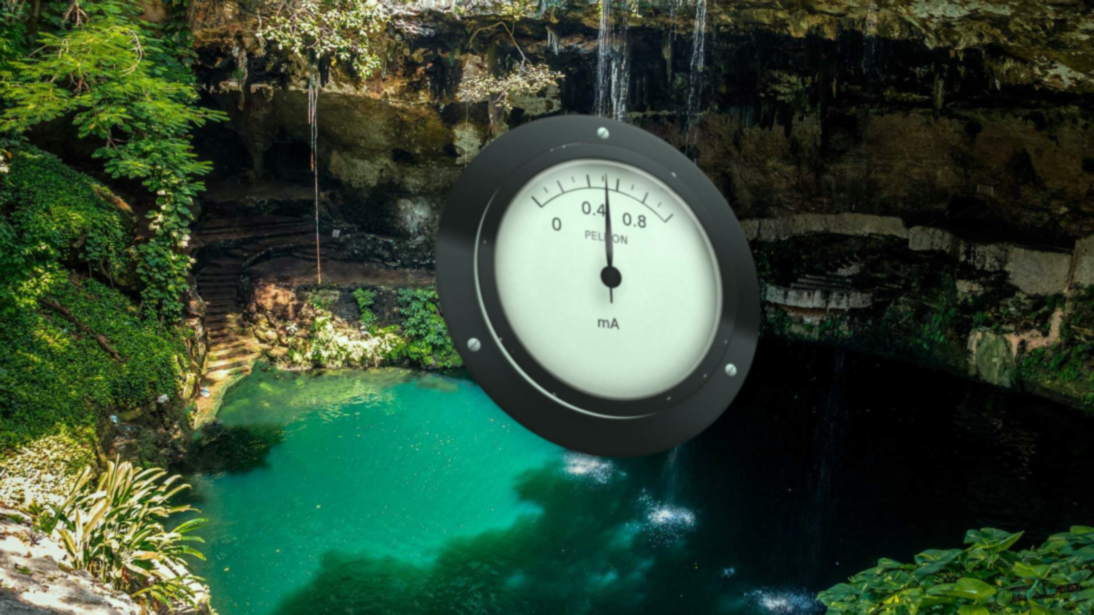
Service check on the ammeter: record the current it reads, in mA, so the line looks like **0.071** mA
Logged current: **0.5** mA
